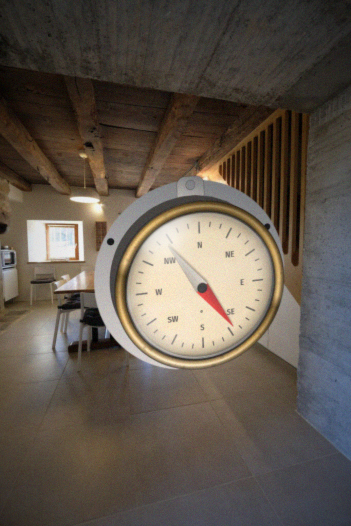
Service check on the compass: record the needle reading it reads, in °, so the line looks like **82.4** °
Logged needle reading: **145** °
